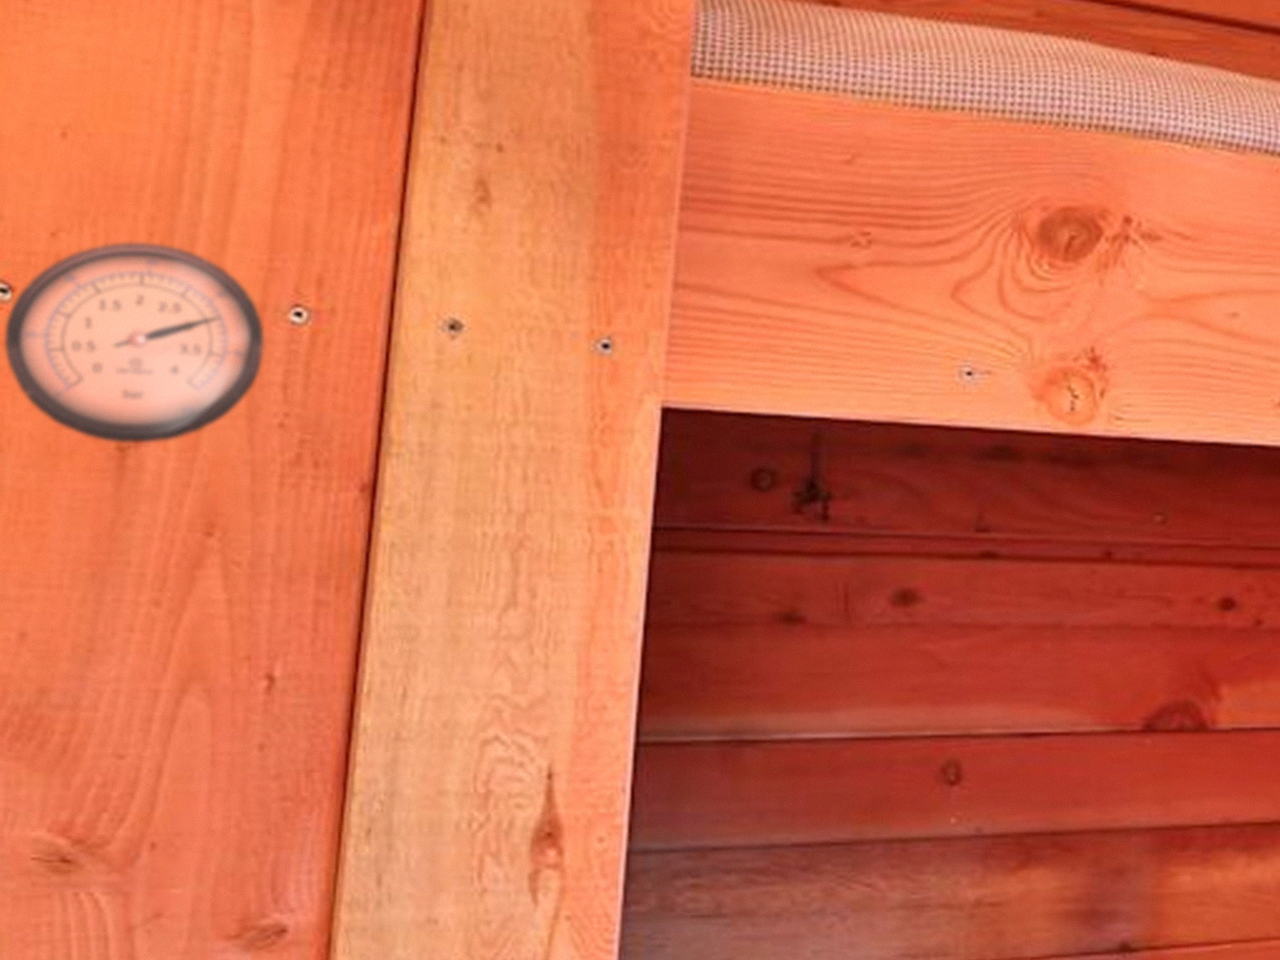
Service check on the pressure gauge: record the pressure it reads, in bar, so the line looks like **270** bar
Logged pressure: **3** bar
